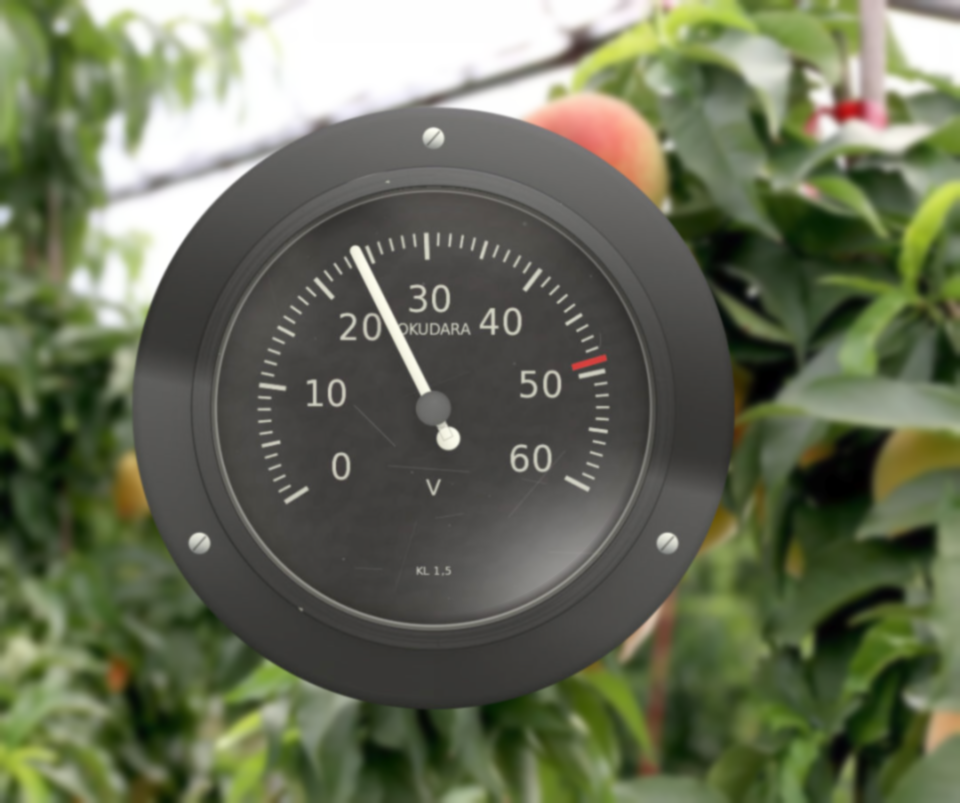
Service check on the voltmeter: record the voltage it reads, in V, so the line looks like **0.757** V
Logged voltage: **24** V
